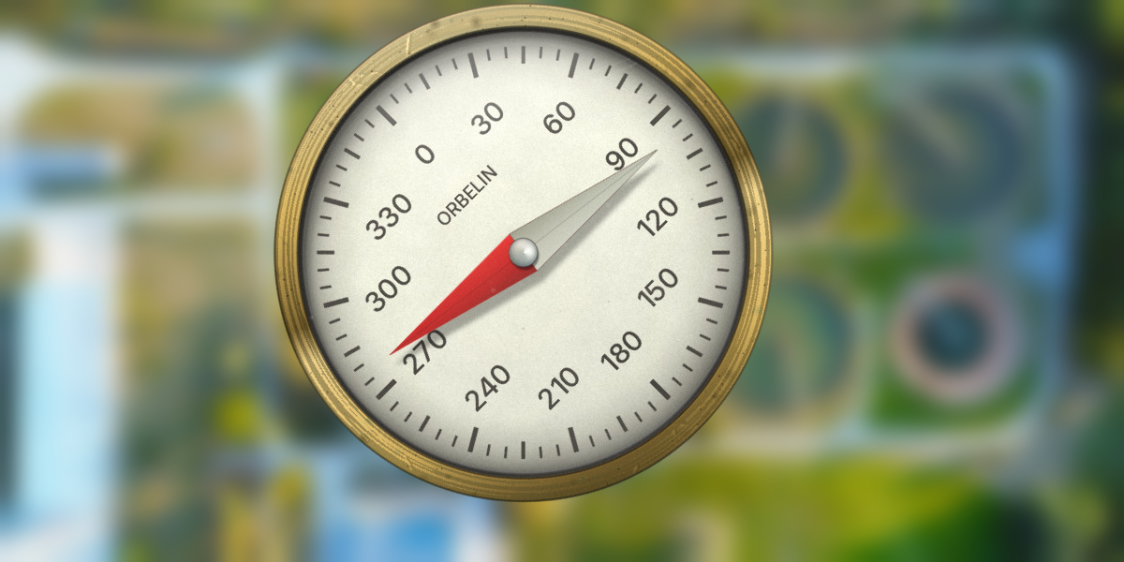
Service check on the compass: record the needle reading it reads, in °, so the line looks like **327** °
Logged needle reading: **277.5** °
